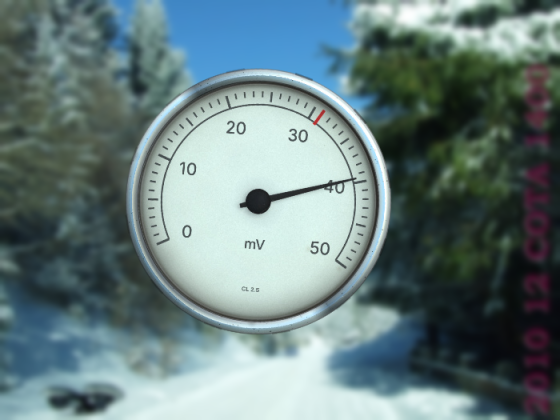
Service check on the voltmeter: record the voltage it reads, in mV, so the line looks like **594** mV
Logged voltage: **39.5** mV
